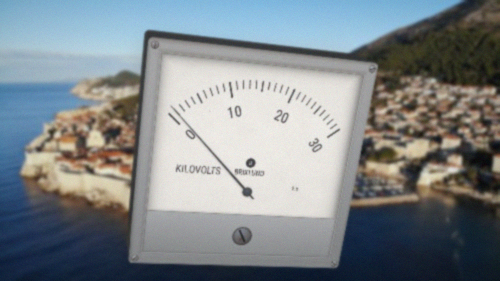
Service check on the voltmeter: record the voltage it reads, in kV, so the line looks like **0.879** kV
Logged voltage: **1** kV
